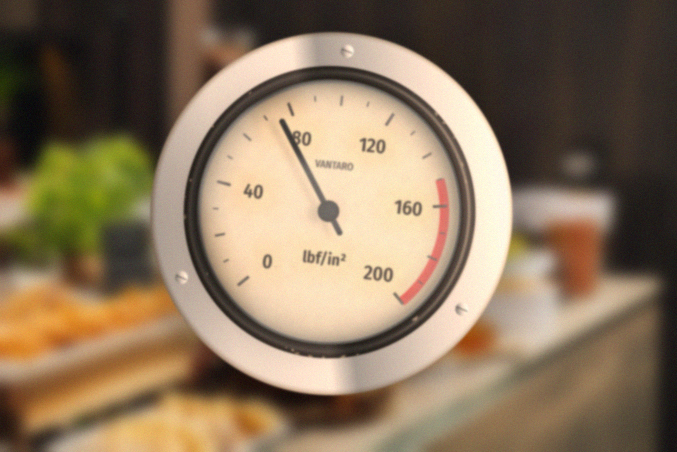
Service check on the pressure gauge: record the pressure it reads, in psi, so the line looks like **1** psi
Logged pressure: **75** psi
